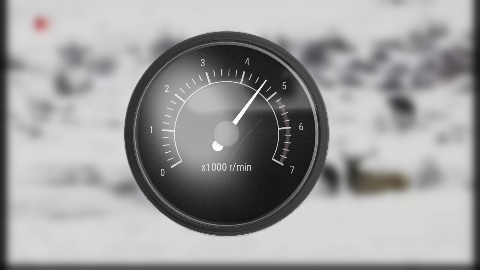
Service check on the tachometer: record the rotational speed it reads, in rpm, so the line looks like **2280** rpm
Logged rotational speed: **4600** rpm
